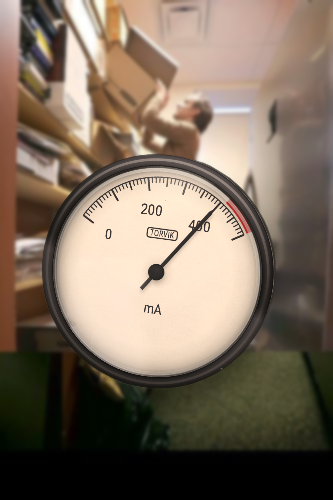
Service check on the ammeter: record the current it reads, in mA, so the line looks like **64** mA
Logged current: **400** mA
